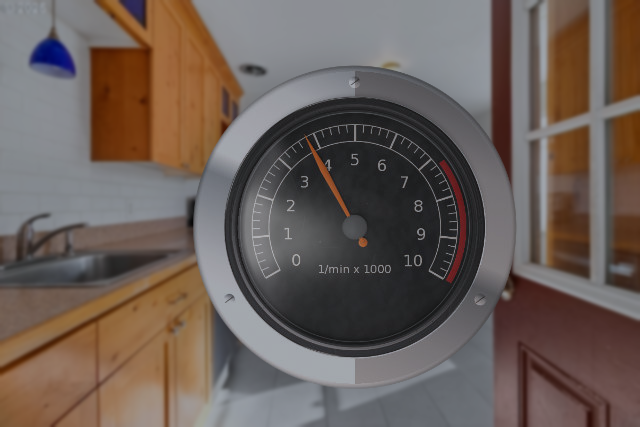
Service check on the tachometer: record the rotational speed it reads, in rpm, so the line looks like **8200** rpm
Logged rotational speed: **3800** rpm
